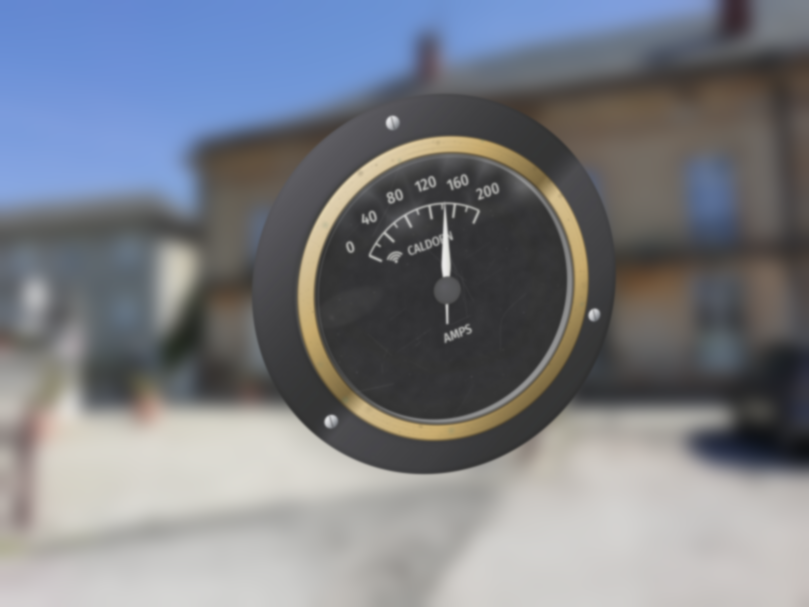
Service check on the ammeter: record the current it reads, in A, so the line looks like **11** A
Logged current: **140** A
